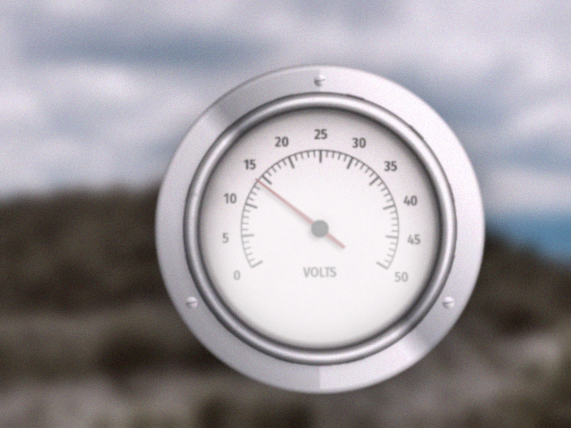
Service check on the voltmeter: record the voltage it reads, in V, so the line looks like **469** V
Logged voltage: **14** V
